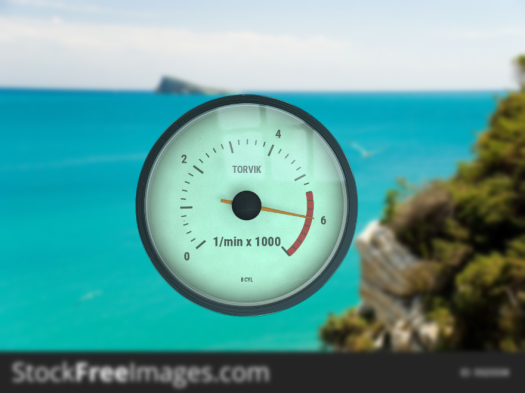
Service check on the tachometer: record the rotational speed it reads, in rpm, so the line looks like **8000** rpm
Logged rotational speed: **6000** rpm
